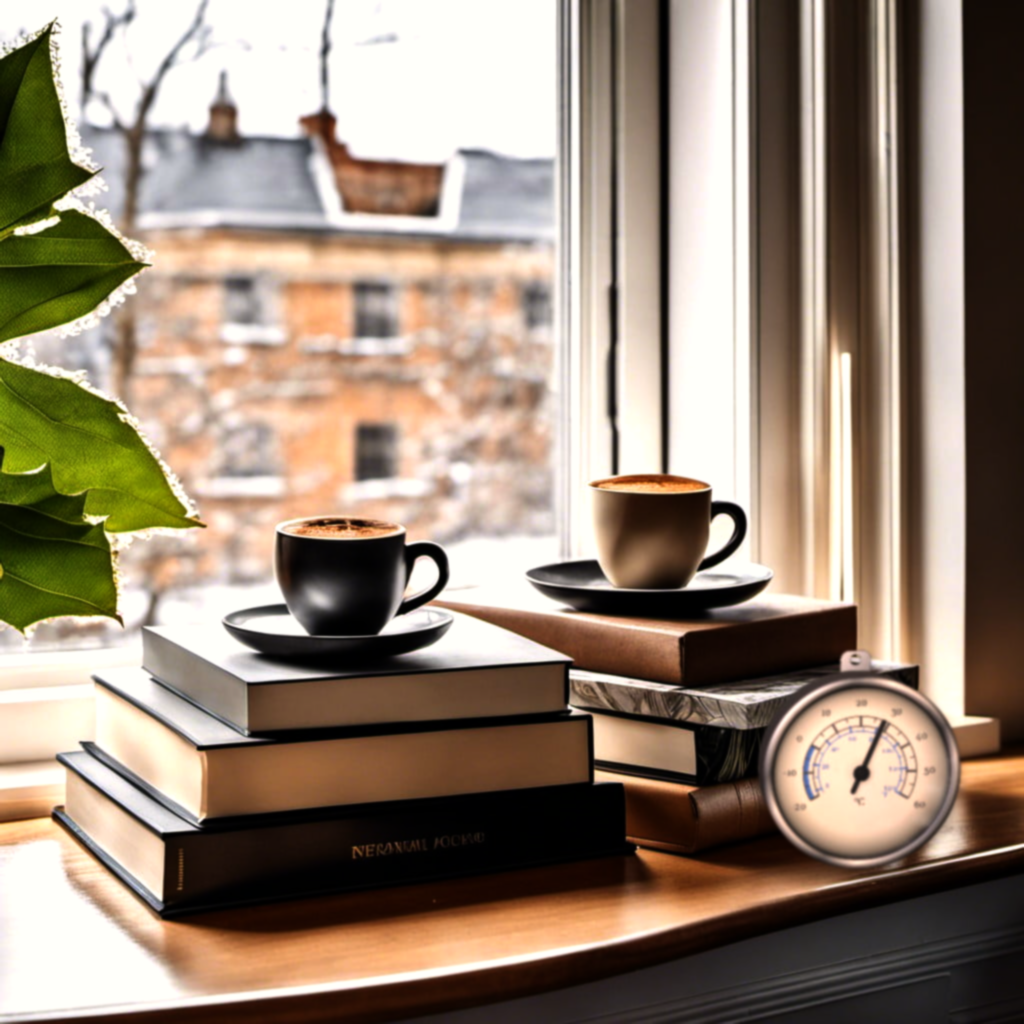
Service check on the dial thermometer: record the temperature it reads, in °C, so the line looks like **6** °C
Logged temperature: **27.5** °C
